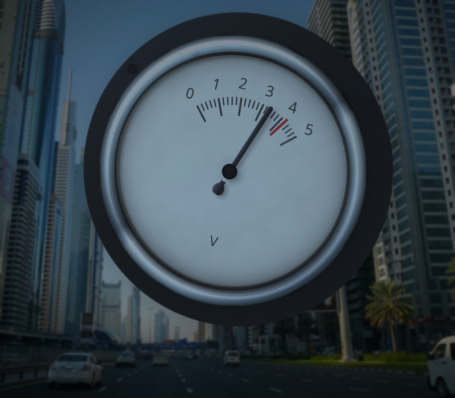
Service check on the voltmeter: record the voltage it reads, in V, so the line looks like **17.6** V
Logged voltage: **3.4** V
